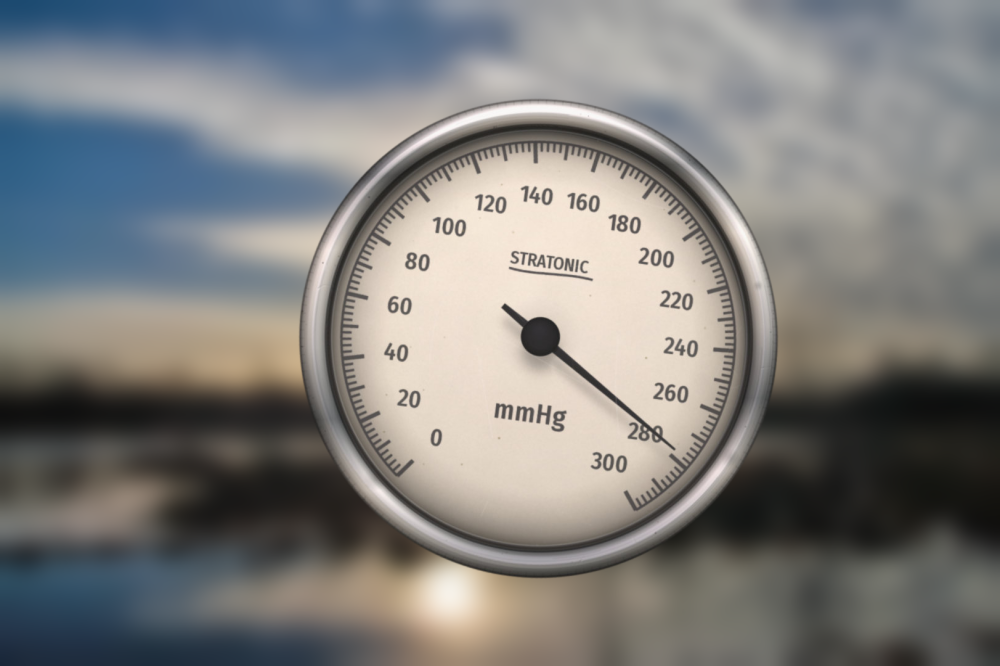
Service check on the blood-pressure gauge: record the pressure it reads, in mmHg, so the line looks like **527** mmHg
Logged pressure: **278** mmHg
